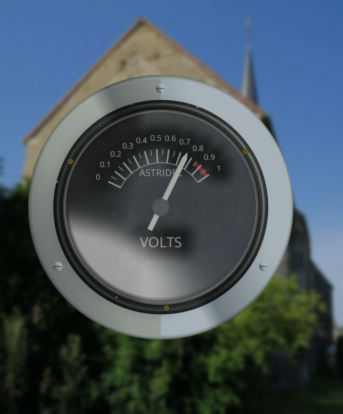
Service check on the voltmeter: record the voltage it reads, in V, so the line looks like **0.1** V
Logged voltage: **0.75** V
